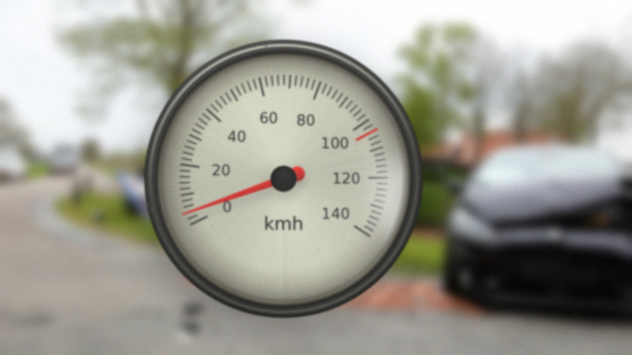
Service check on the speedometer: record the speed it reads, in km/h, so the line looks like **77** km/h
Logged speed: **4** km/h
